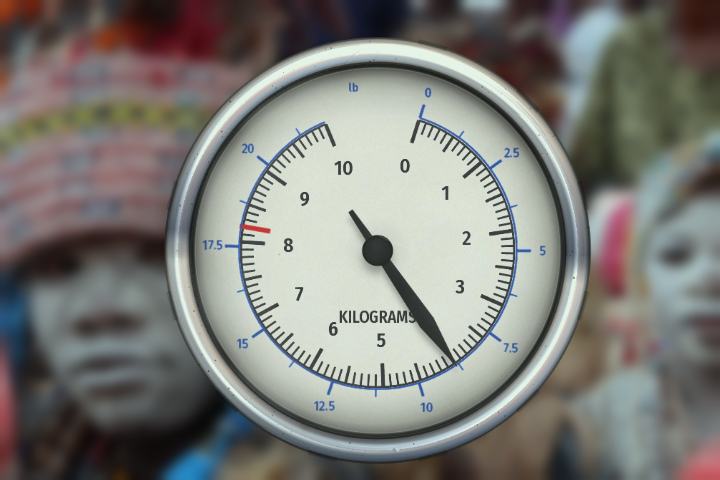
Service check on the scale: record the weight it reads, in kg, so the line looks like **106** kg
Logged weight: **4** kg
